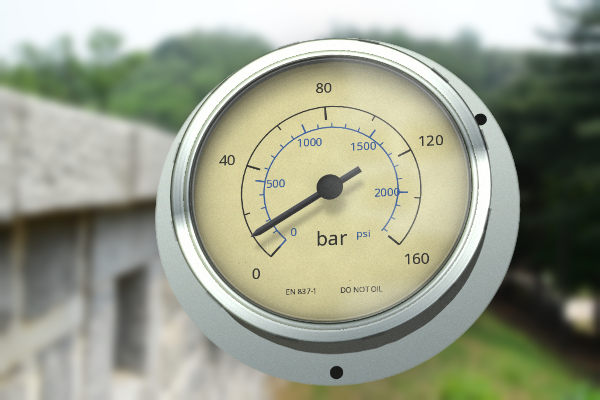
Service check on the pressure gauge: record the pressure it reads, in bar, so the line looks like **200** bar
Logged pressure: **10** bar
